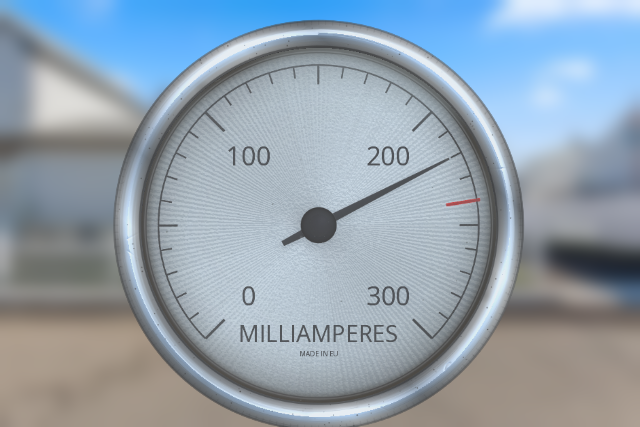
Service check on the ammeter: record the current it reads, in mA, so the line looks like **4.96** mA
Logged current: **220** mA
